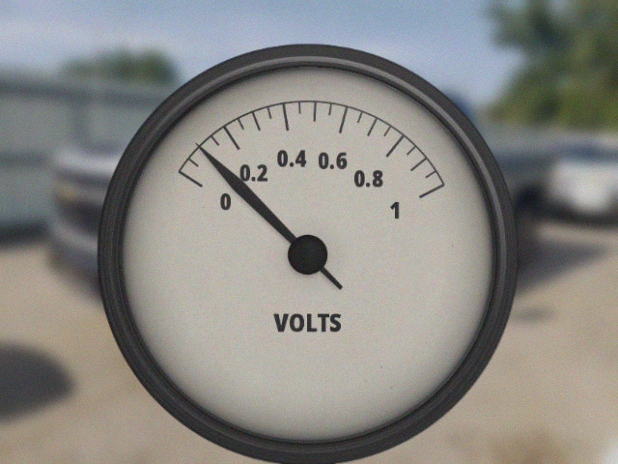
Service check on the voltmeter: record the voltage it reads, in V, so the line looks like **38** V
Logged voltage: **0.1** V
